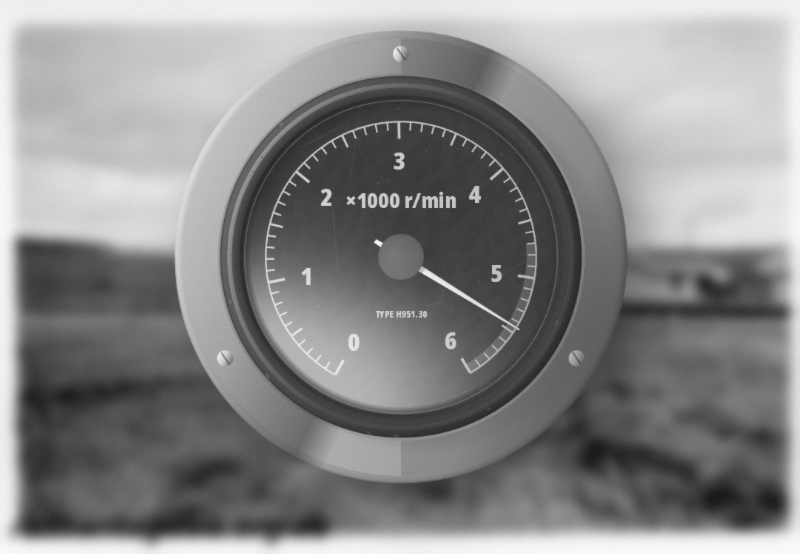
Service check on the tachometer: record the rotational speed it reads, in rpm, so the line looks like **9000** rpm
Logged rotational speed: **5450** rpm
